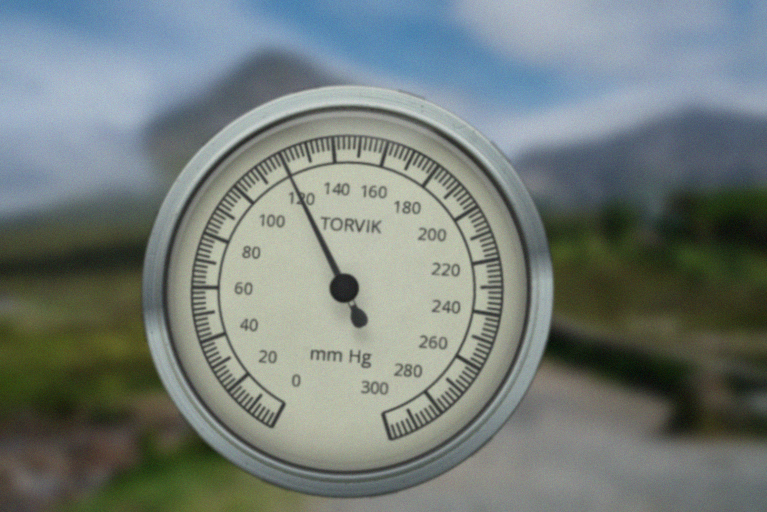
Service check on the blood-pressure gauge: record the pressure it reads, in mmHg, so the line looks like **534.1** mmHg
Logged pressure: **120** mmHg
